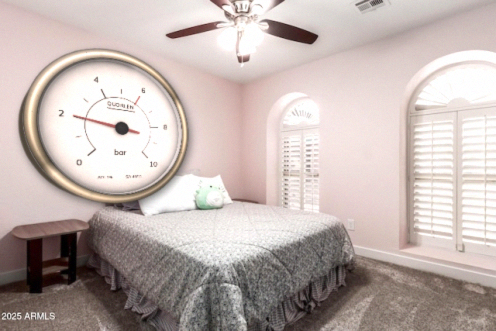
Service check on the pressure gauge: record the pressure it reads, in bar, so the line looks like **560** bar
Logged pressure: **2** bar
